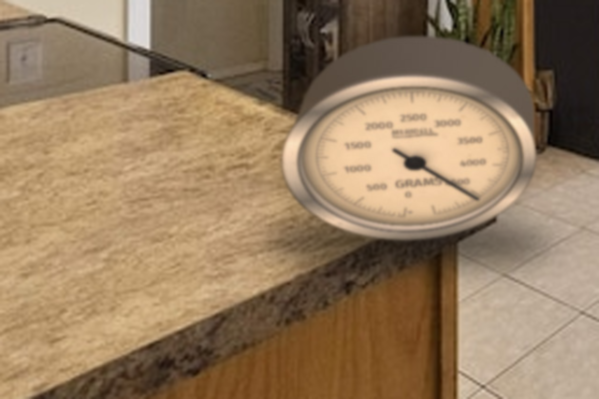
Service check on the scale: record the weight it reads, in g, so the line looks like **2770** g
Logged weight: **4500** g
